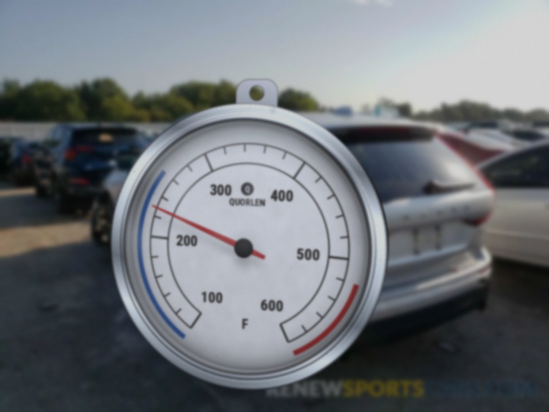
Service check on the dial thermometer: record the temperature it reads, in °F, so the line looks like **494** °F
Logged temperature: **230** °F
